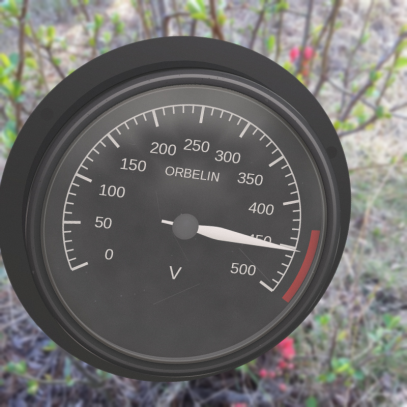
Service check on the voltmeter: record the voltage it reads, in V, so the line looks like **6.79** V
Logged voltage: **450** V
